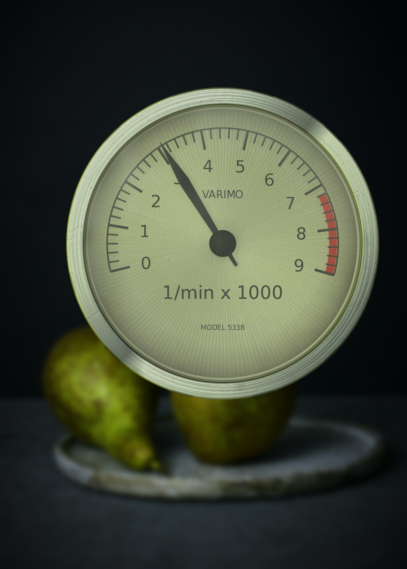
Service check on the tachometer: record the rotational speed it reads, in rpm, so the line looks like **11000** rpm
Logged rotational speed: **3100** rpm
